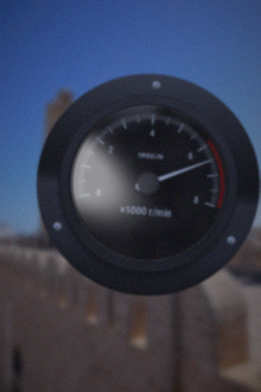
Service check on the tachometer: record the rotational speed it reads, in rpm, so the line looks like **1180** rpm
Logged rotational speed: **6500** rpm
